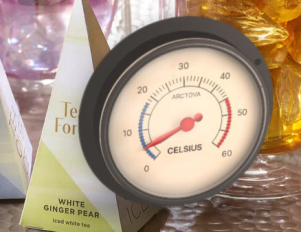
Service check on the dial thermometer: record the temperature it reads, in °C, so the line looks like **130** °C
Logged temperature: **5** °C
